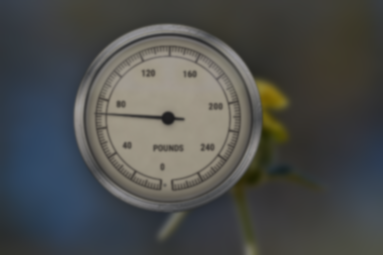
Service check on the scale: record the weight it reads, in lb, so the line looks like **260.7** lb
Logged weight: **70** lb
